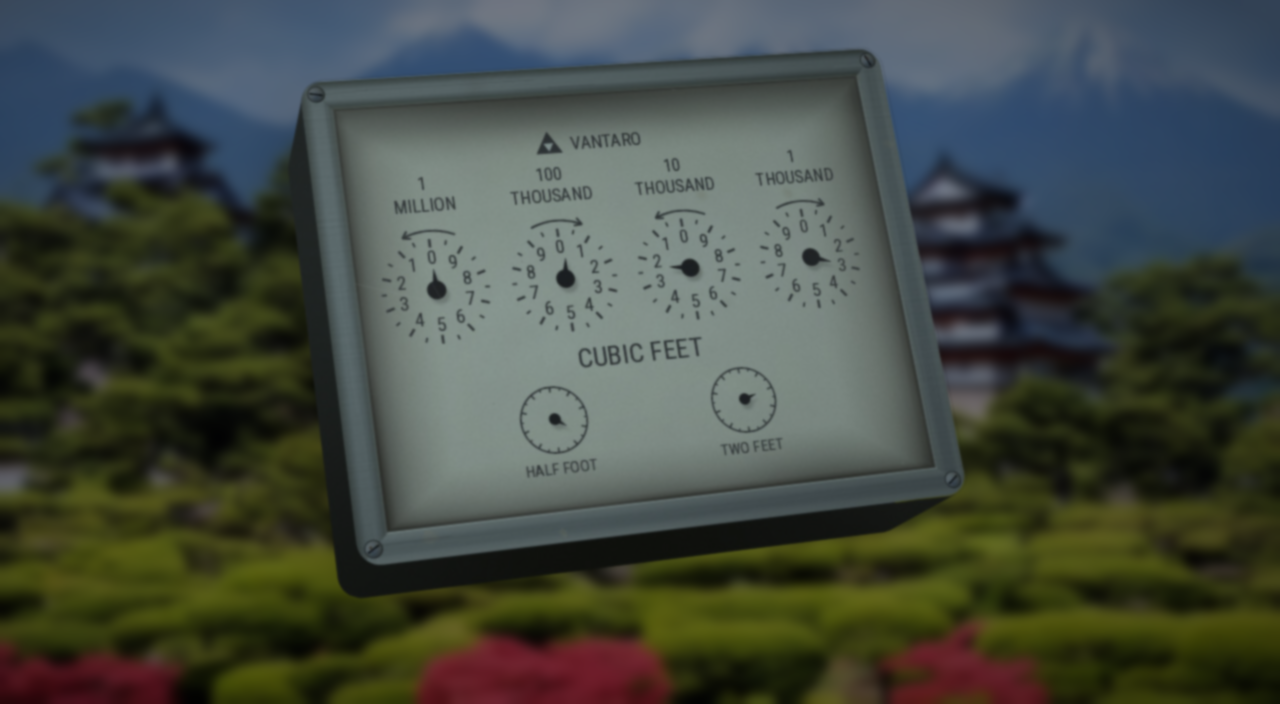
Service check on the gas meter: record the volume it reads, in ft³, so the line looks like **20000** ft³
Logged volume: **2300** ft³
